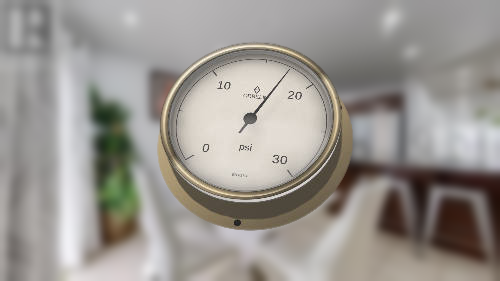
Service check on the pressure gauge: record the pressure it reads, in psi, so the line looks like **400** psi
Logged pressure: **17.5** psi
